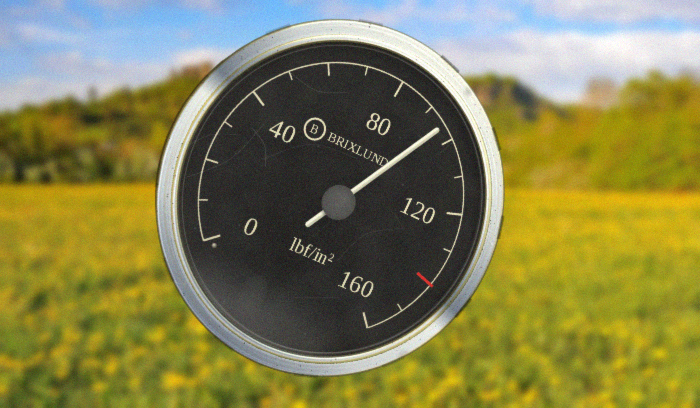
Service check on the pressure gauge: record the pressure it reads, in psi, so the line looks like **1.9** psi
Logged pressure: **95** psi
